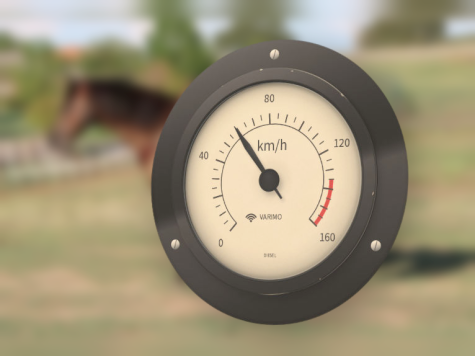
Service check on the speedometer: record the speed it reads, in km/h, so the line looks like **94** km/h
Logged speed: **60** km/h
